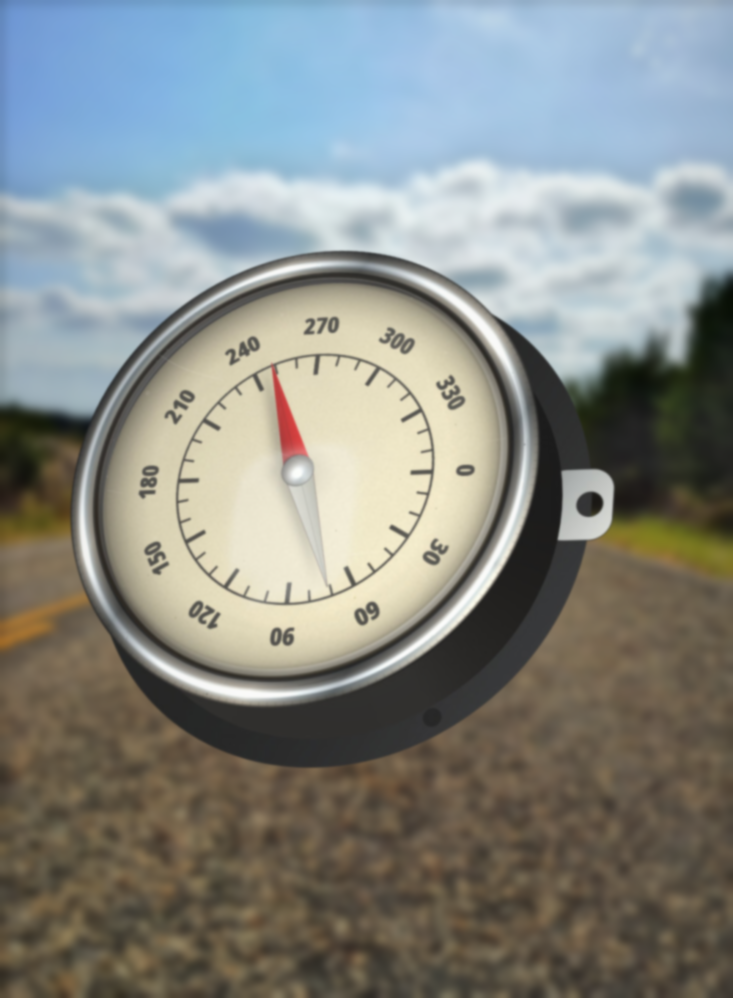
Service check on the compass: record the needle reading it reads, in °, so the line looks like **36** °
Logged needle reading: **250** °
